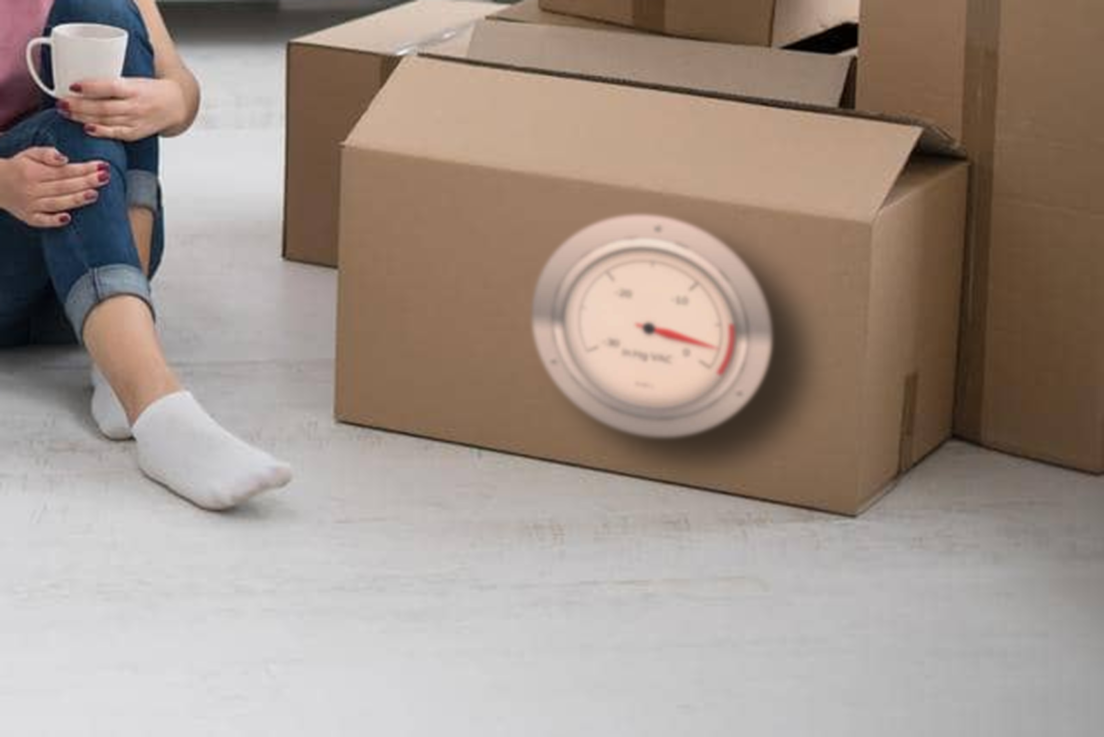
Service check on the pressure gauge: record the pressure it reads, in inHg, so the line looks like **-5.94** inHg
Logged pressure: **-2.5** inHg
